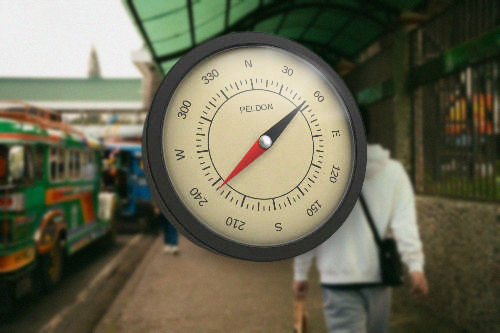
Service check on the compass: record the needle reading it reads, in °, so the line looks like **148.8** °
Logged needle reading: **235** °
